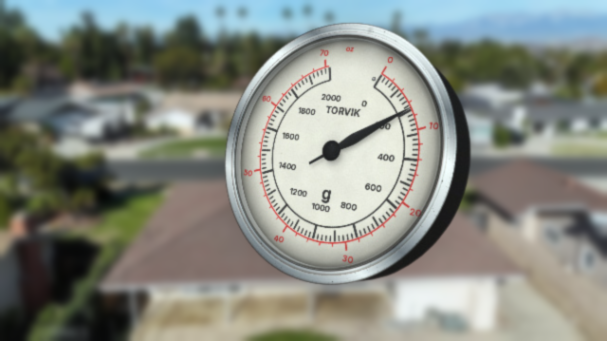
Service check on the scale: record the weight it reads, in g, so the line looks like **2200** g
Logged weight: **200** g
